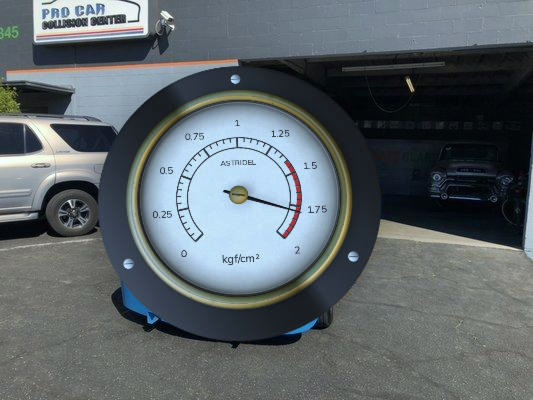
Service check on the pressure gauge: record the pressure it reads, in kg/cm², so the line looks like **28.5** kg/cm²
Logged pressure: **1.8** kg/cm²
